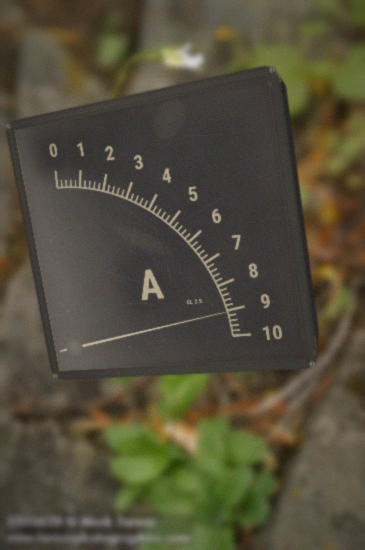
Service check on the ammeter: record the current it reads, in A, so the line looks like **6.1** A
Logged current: **9** A
